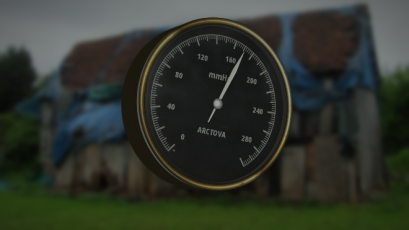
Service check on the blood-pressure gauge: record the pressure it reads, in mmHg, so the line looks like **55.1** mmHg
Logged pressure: **170** mmHg
